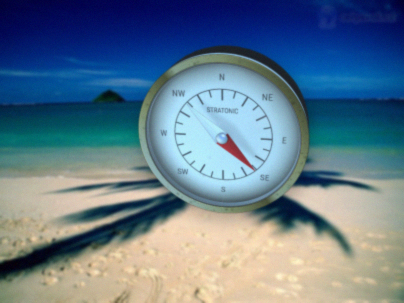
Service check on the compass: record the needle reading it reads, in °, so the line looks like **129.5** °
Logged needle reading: **135** °
